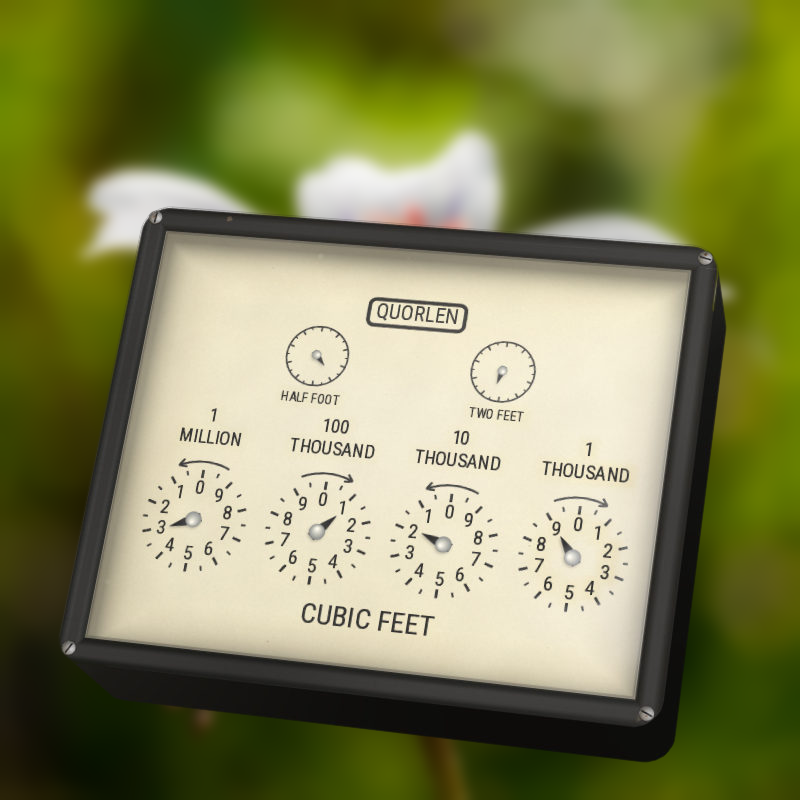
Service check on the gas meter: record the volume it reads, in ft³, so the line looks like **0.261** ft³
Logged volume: **311900** ft³
